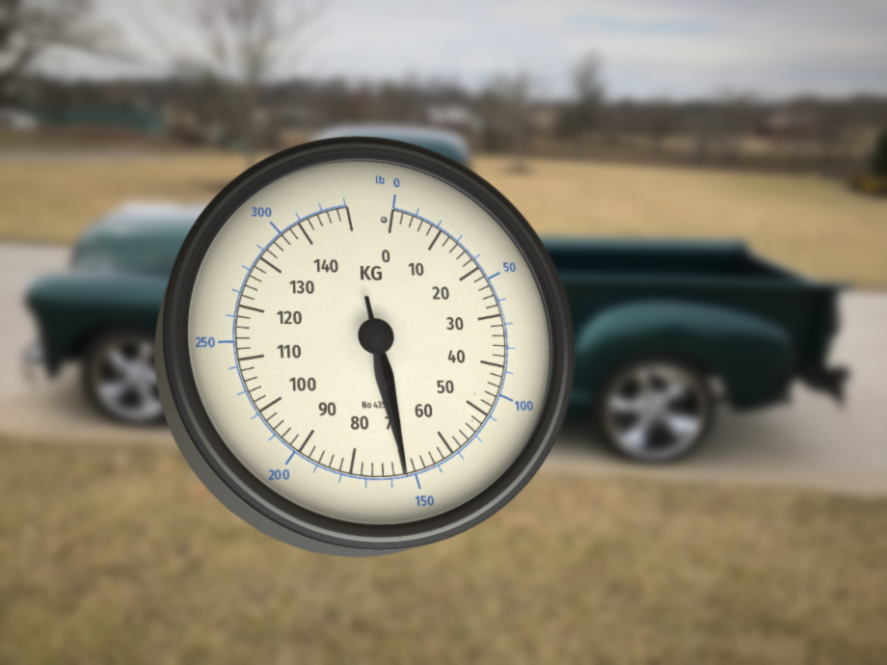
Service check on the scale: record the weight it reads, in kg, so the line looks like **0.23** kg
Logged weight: **70** kg
